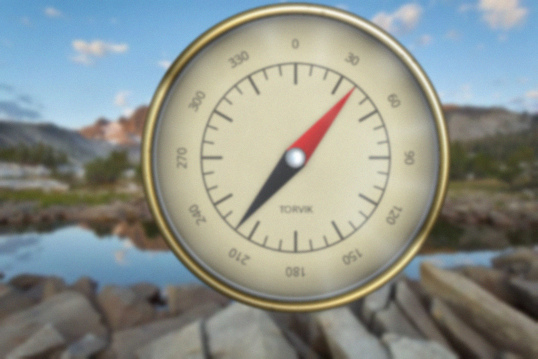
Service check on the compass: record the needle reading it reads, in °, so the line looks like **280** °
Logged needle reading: **40** °
